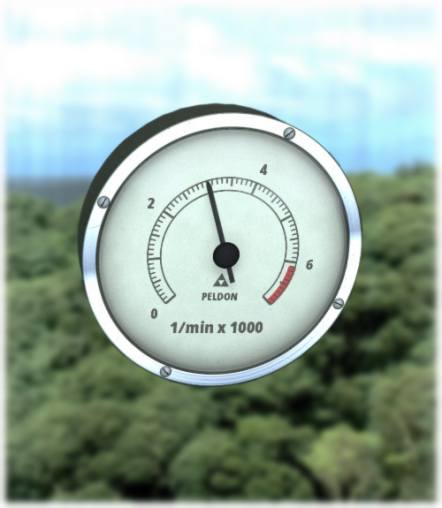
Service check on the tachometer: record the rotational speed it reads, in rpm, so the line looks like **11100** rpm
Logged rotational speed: **3000** rpm
